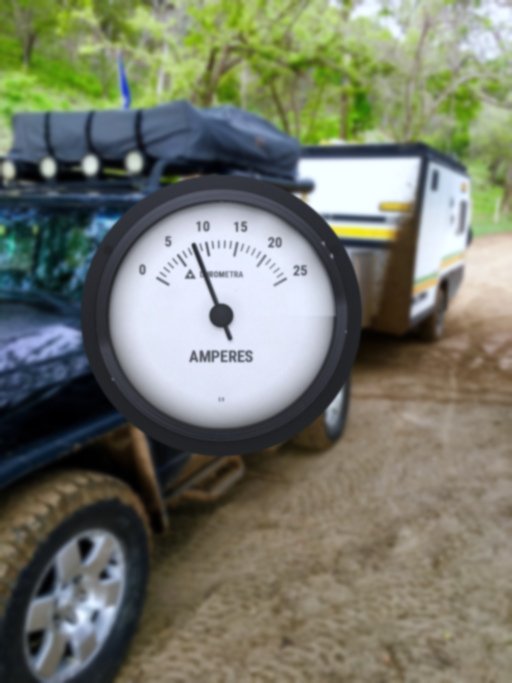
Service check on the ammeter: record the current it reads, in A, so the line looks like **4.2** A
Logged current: **8** A
